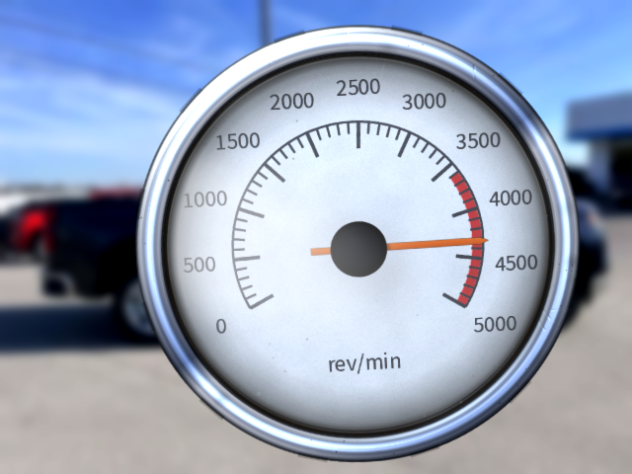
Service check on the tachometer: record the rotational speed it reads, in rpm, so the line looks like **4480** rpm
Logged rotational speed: **4300** rpm
